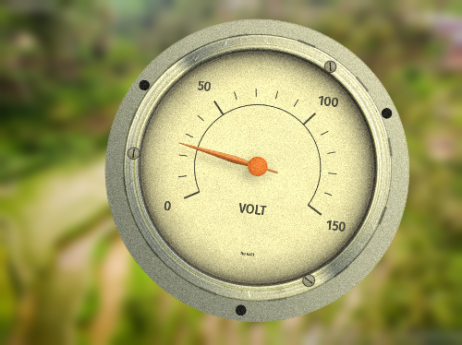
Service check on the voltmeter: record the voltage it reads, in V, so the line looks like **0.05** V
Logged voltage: **25** V
